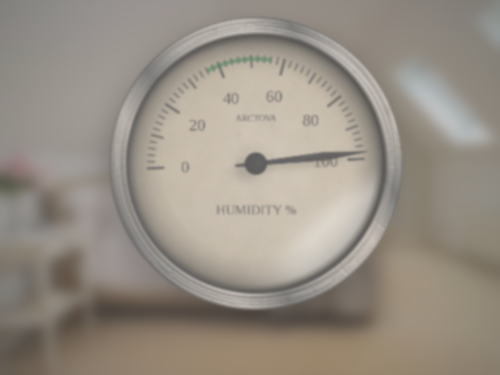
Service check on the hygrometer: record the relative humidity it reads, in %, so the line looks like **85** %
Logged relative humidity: **98** %
